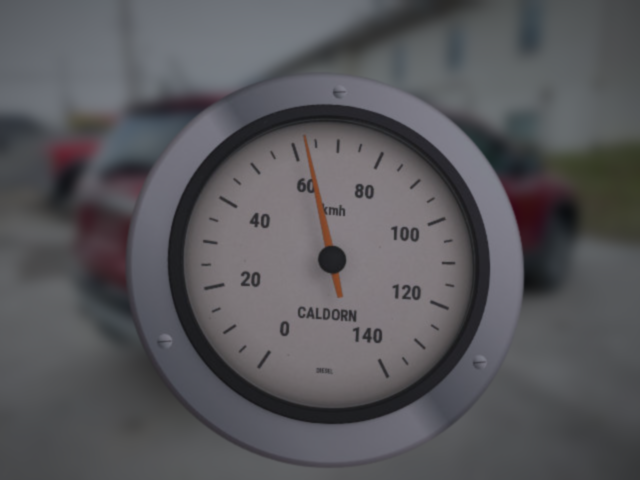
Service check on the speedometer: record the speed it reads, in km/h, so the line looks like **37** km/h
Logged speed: **62.5** km/h
